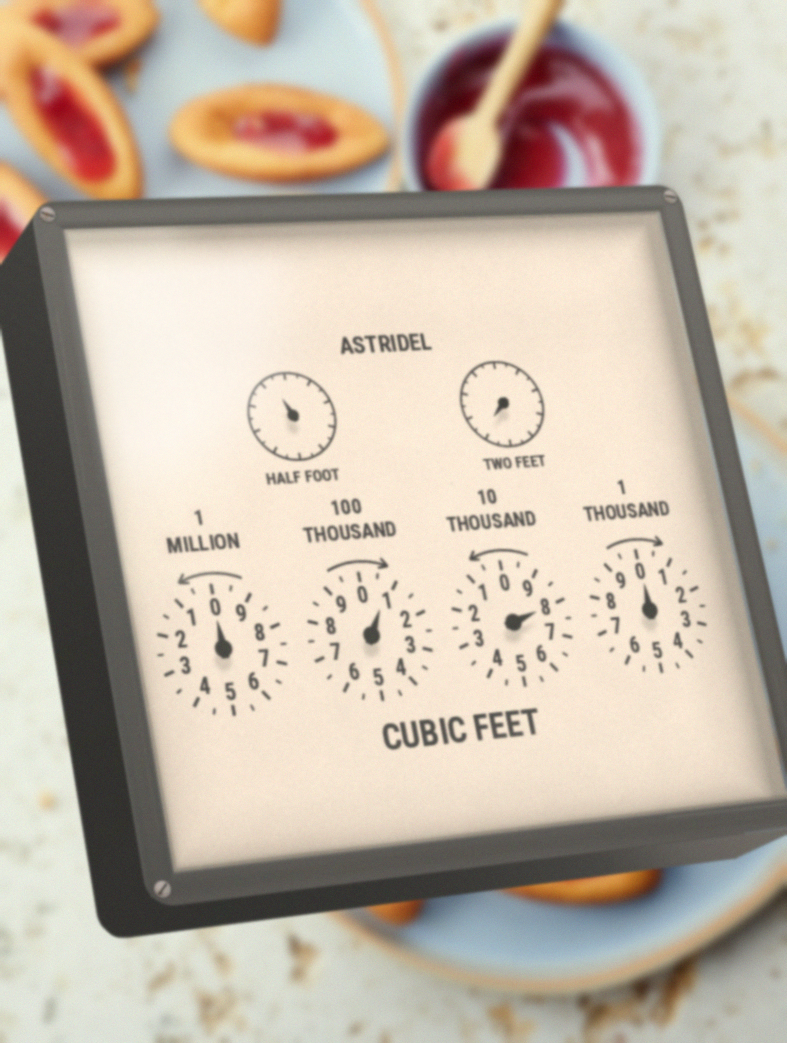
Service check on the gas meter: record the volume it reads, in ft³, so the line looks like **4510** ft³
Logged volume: **8000** ft³
